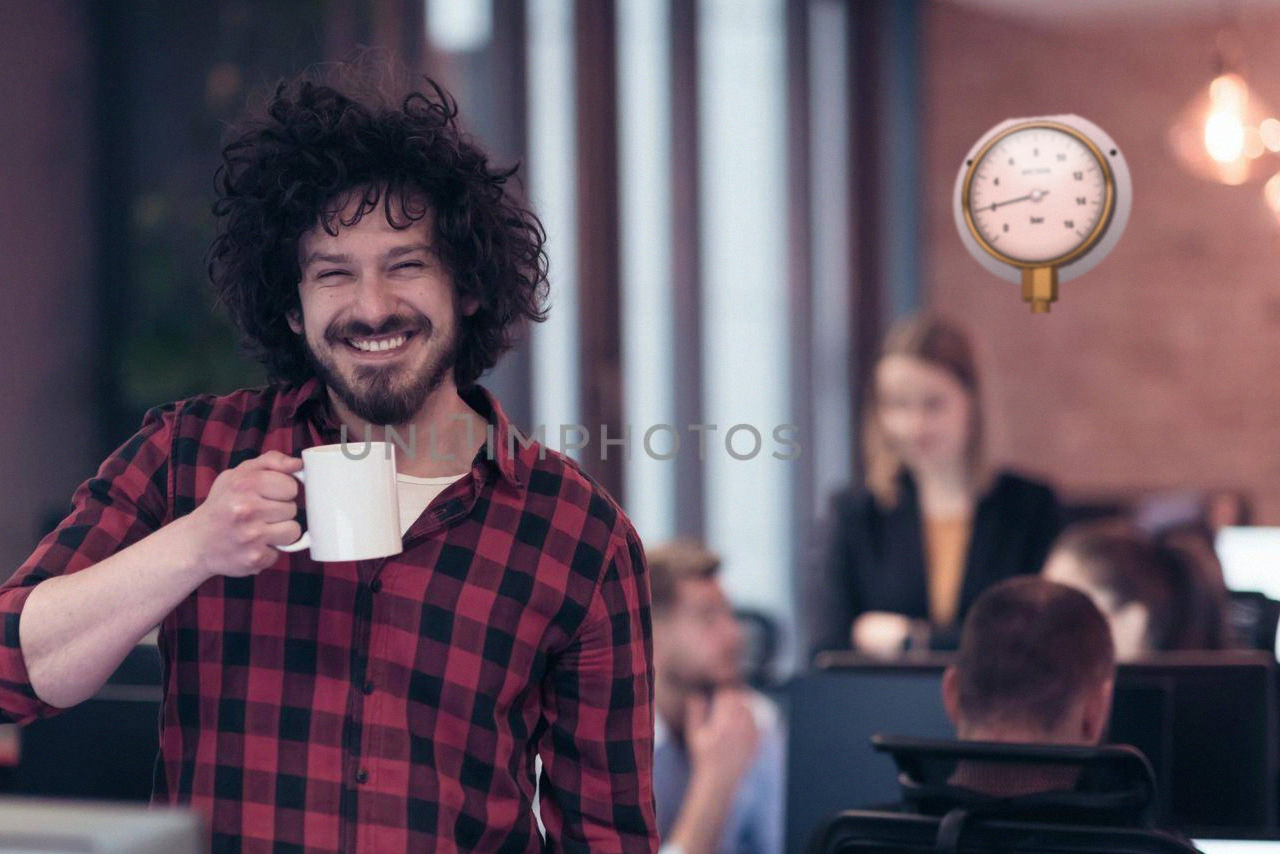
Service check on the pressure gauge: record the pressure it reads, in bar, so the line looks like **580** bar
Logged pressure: **2** bar
